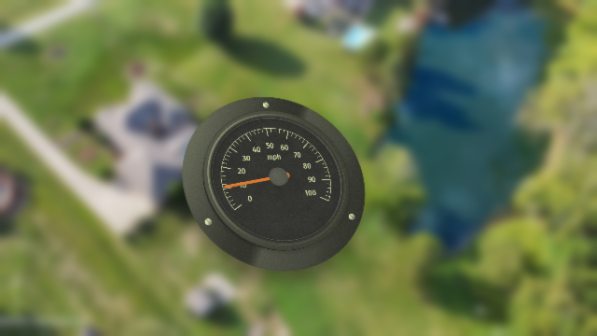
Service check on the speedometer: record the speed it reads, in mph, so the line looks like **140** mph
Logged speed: **10** mph
